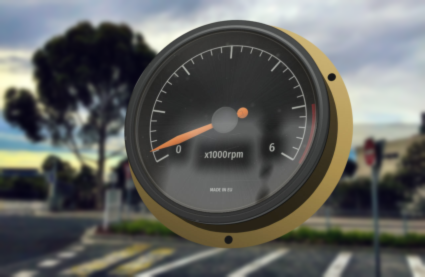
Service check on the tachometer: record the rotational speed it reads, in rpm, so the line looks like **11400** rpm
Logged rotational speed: **200** rpm
